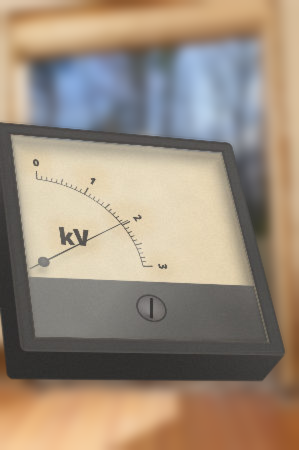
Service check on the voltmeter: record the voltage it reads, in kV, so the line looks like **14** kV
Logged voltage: **2** kV
